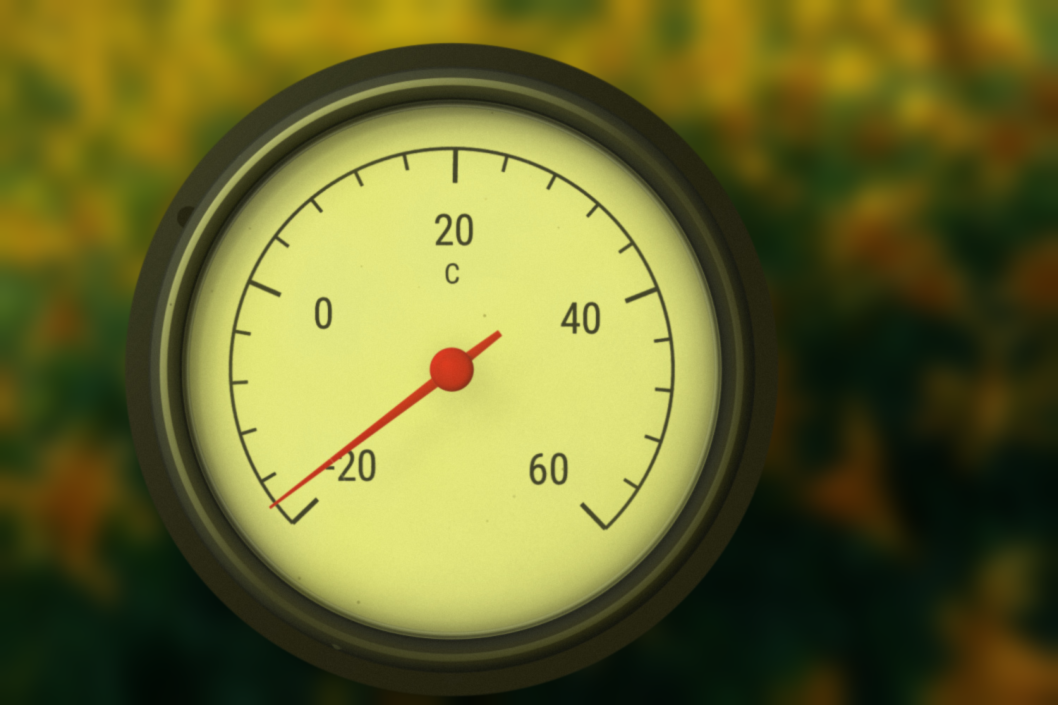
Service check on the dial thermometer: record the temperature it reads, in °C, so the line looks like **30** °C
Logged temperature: **-18** °C
